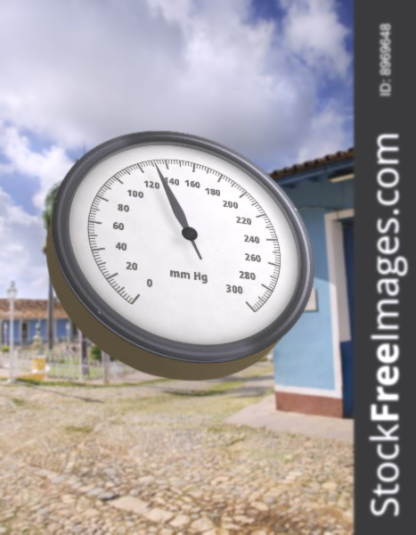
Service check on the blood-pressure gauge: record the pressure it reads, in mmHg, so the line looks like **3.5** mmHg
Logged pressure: **130** mmHg
